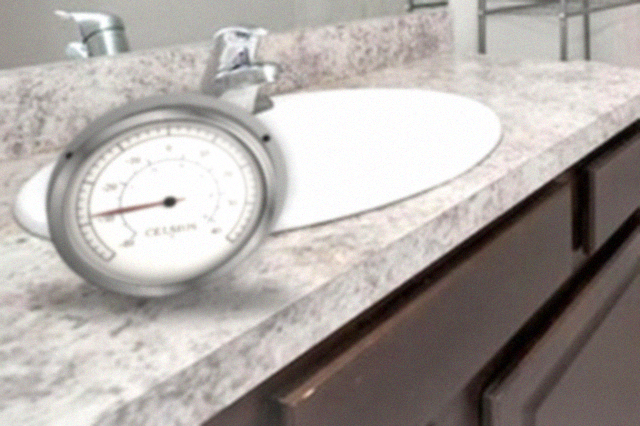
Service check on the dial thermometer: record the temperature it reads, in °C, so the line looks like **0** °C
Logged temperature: **-28** °C
